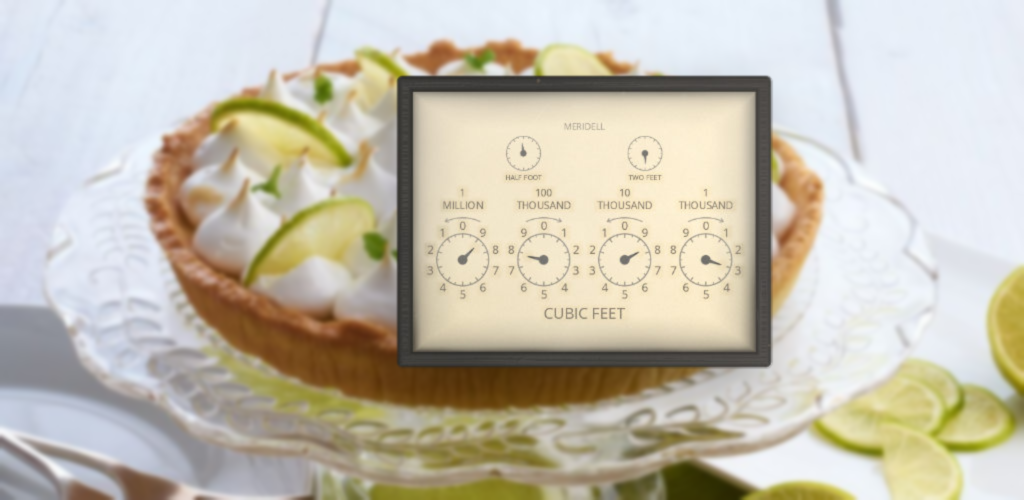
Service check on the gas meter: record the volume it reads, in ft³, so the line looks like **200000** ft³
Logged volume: **878300** ft³
